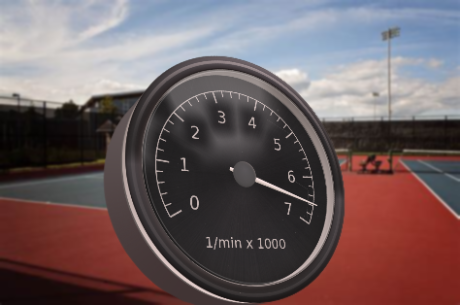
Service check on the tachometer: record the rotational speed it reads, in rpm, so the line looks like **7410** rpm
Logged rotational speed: **6600** rpm
